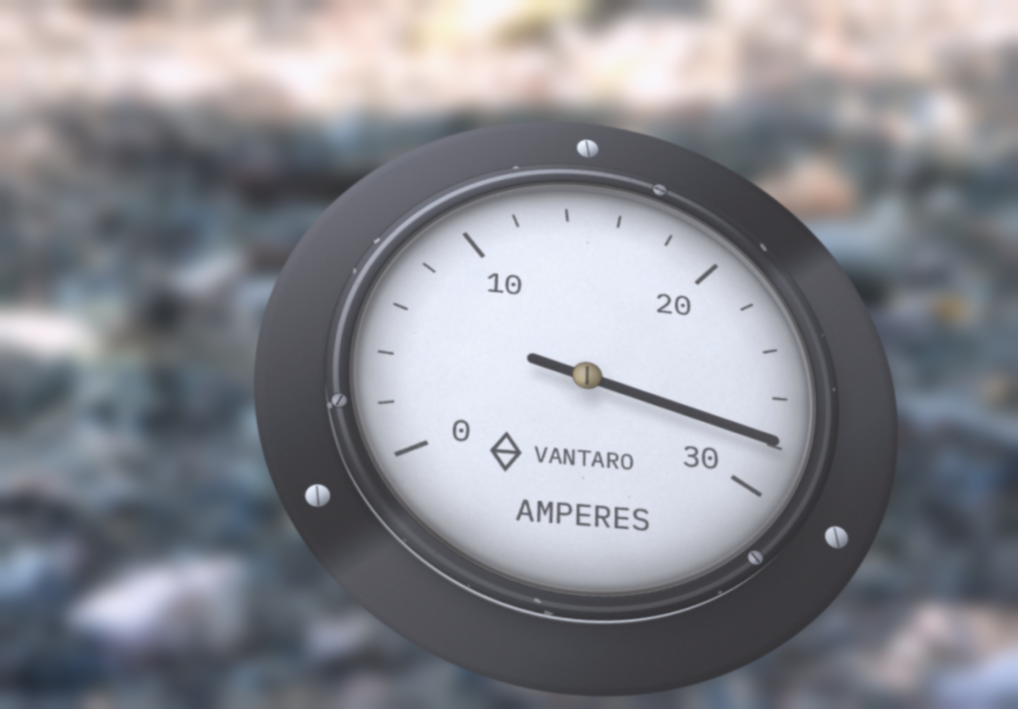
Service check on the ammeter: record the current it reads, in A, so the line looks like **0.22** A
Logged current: **28** A
